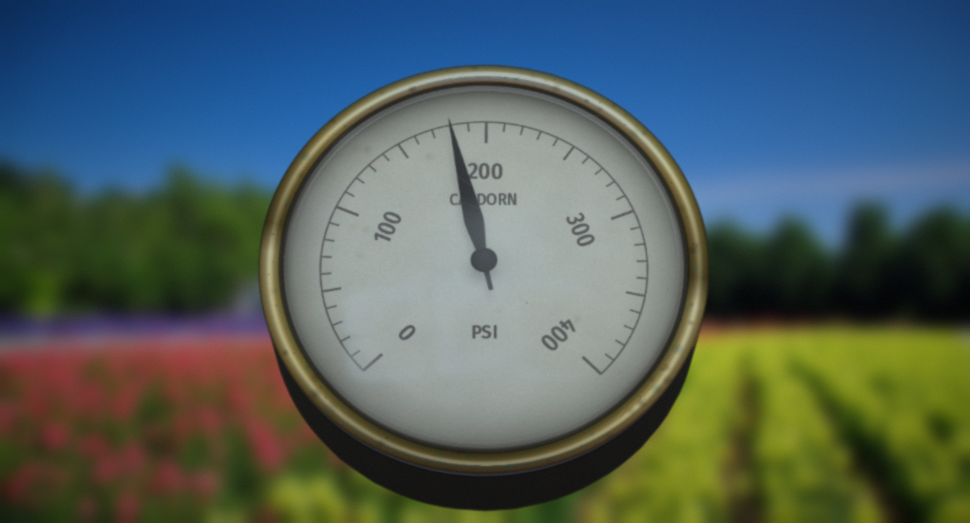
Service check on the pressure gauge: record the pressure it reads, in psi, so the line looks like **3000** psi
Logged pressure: **180** psi
